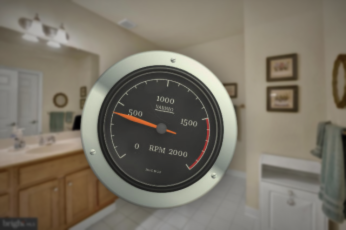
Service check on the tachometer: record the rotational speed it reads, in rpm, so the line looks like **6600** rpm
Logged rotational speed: **400** rpm
